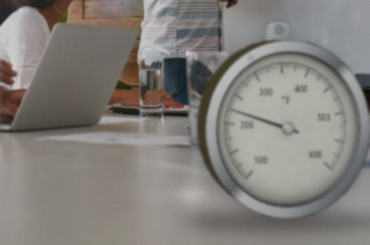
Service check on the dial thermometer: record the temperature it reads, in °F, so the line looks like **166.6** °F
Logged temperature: **225** °F
